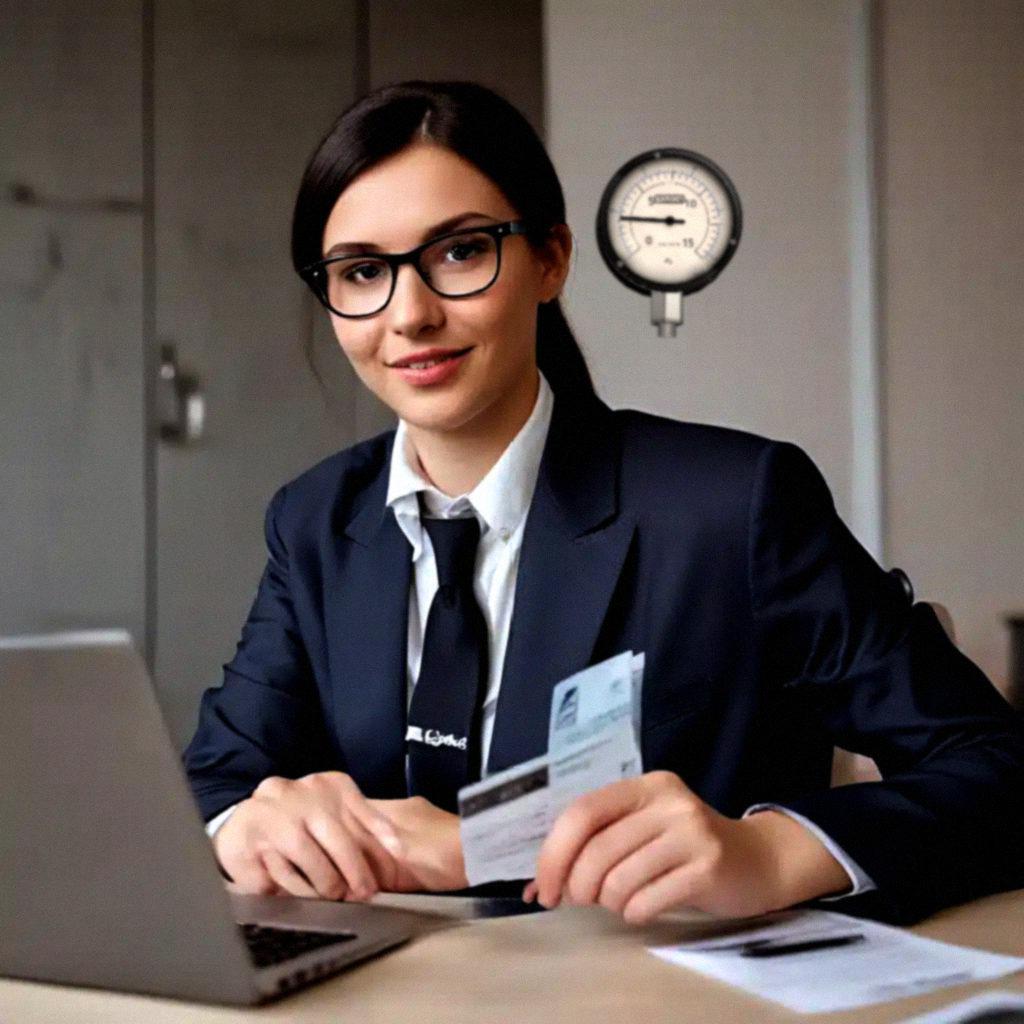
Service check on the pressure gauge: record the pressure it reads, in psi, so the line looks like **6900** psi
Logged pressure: **2.5** psi
